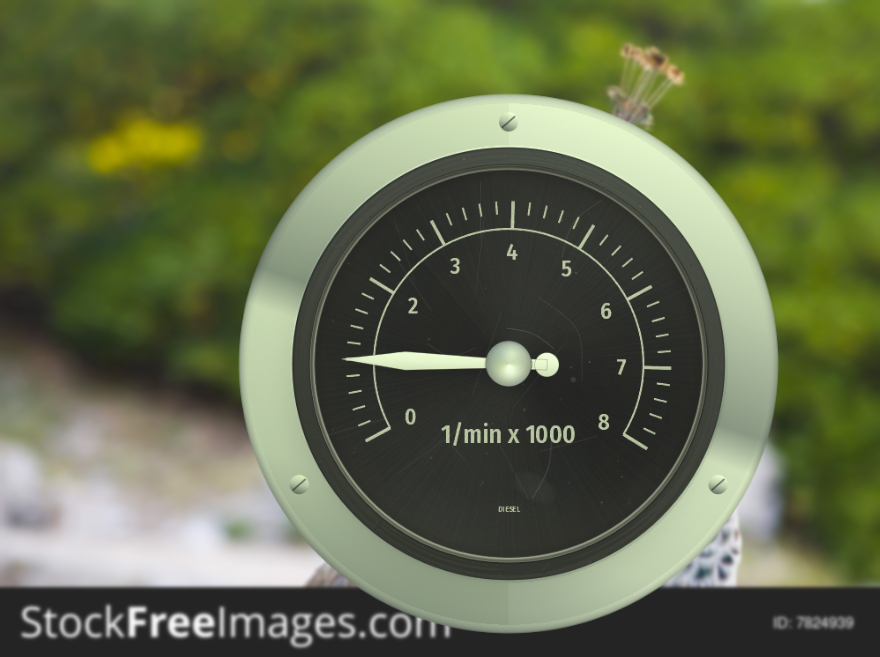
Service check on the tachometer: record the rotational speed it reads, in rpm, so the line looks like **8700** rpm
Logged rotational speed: **1000** rpm
